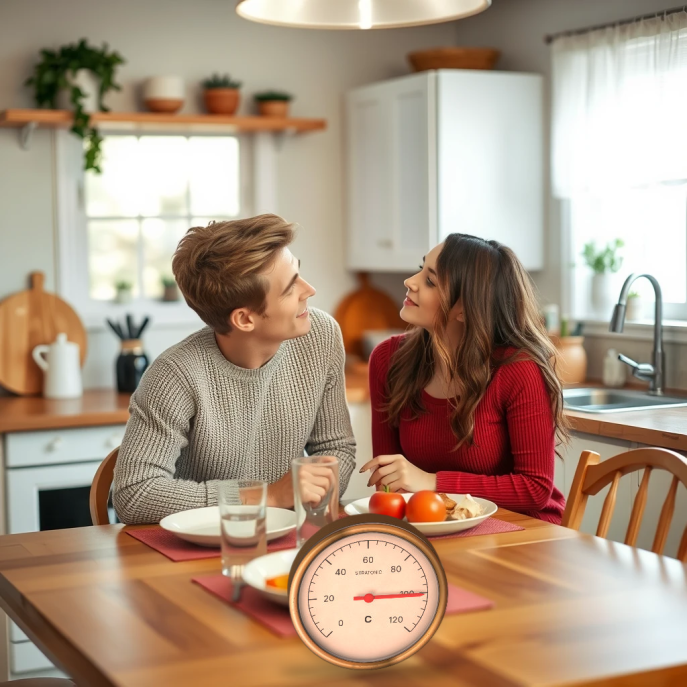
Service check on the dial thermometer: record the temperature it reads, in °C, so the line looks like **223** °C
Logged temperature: **100** °C
